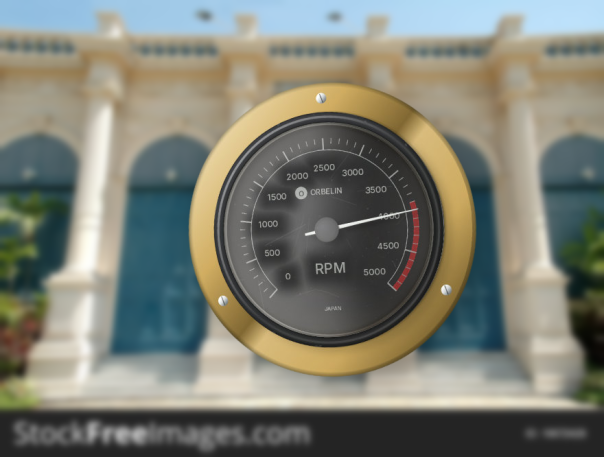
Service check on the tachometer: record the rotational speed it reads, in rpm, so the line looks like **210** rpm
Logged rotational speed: **4000** rpm
